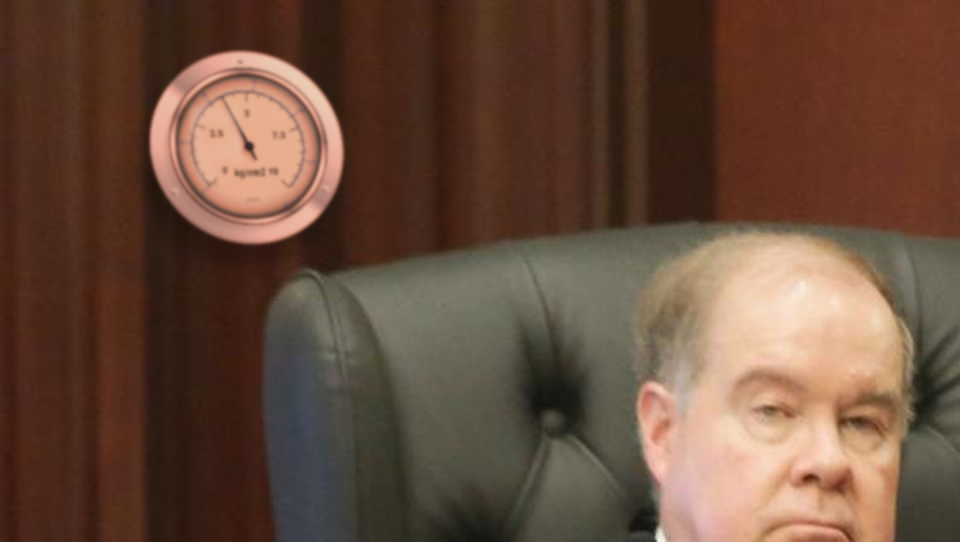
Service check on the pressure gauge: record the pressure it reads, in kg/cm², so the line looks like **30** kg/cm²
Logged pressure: **4** kg/cm²
